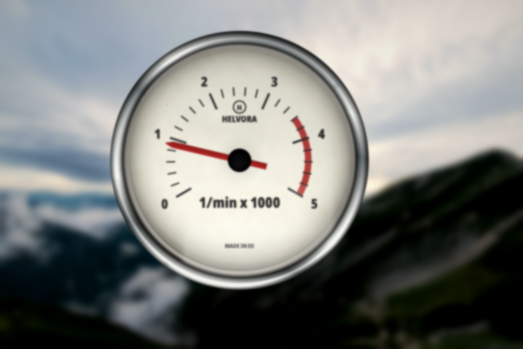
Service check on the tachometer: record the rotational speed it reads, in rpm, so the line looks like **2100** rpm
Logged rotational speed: **900** rpm
